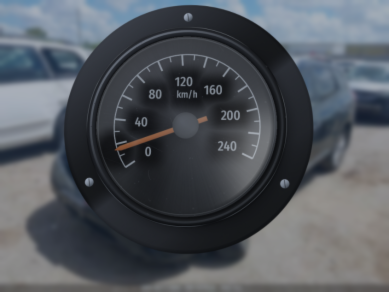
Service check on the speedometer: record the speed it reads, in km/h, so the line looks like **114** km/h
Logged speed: **15** km/h
